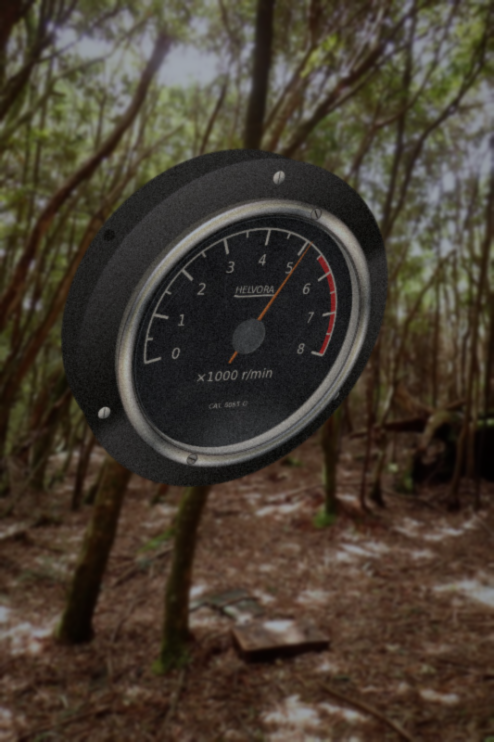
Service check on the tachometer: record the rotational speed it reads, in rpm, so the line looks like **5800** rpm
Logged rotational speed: **5000** rpm
